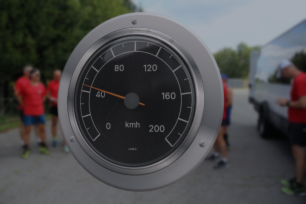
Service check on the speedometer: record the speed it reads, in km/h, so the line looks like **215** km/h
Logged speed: **45** km/h
